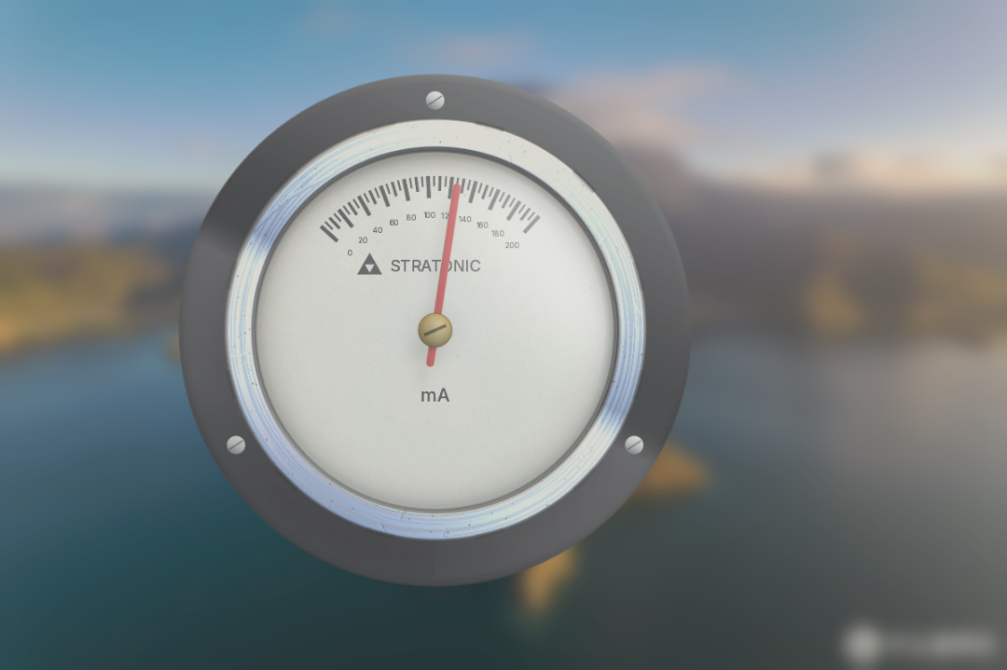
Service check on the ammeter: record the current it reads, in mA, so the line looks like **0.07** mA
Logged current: **125** mA
